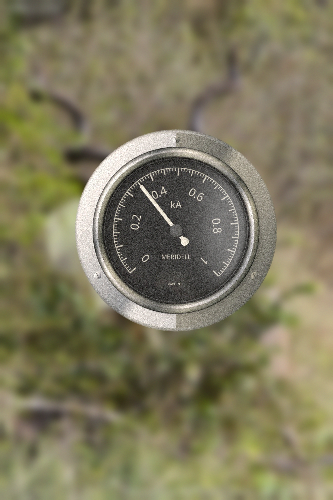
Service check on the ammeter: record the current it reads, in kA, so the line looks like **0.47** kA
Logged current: **0.35** kA
